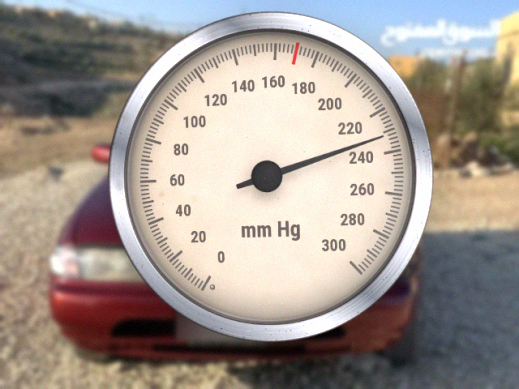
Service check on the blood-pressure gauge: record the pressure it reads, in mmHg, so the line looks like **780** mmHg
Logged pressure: **232** mmHg
